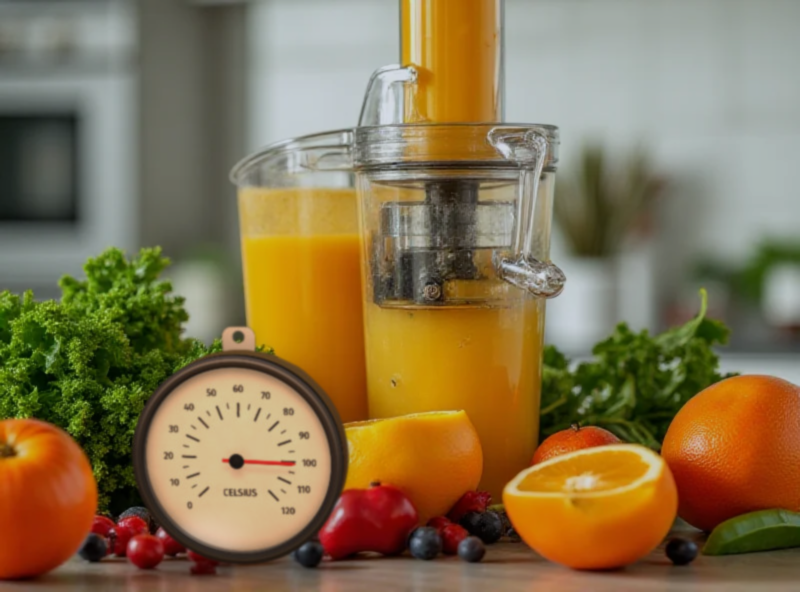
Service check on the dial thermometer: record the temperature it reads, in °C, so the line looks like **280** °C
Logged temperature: **100** °C
